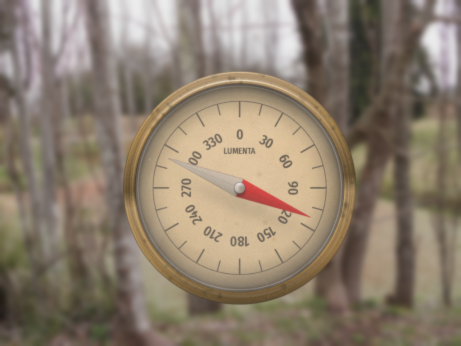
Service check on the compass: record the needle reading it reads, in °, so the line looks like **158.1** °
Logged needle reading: **112.5** °
